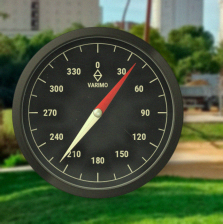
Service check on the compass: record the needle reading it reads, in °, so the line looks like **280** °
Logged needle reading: **37.5** °
